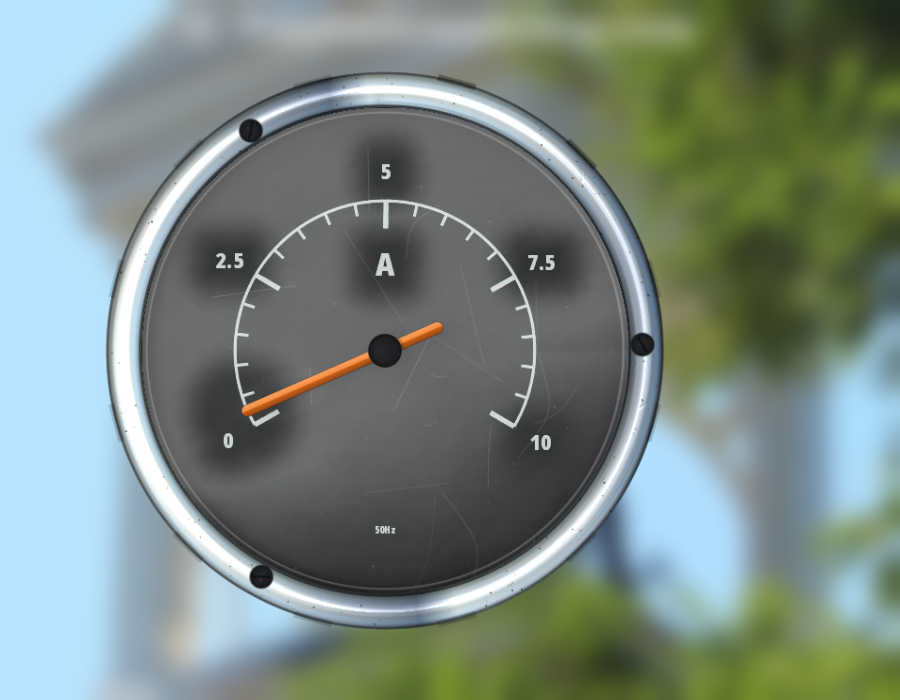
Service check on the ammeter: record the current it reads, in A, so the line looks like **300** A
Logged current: **0.25** A
